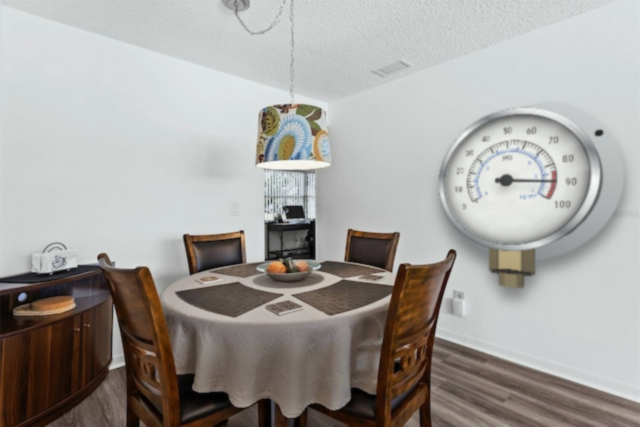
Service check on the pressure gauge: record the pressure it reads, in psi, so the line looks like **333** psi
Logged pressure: **90** psi
